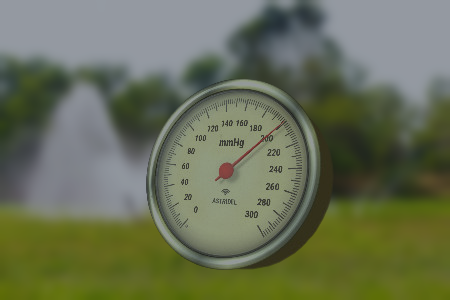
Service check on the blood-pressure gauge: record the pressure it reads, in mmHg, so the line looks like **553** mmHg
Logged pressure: **200** mmHg
